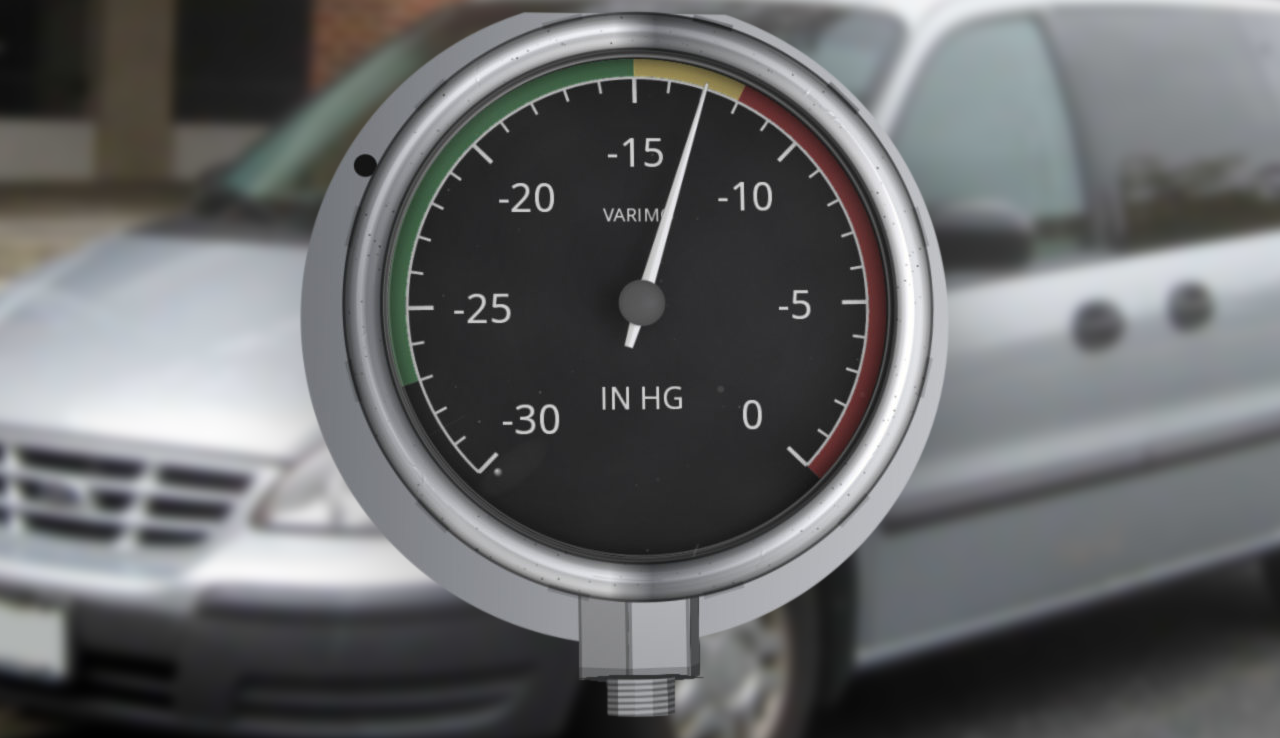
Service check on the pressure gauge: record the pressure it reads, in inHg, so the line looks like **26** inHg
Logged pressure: **-13** inHg
